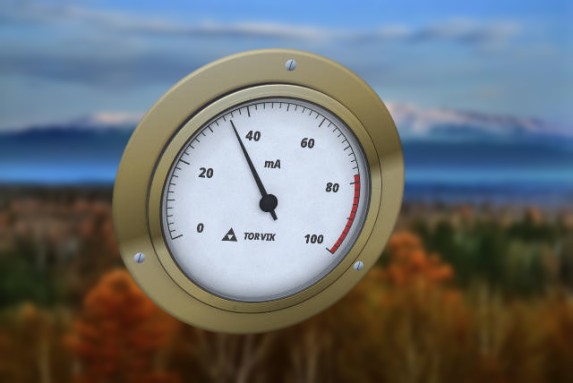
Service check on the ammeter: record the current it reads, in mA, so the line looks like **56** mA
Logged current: **35** mA
